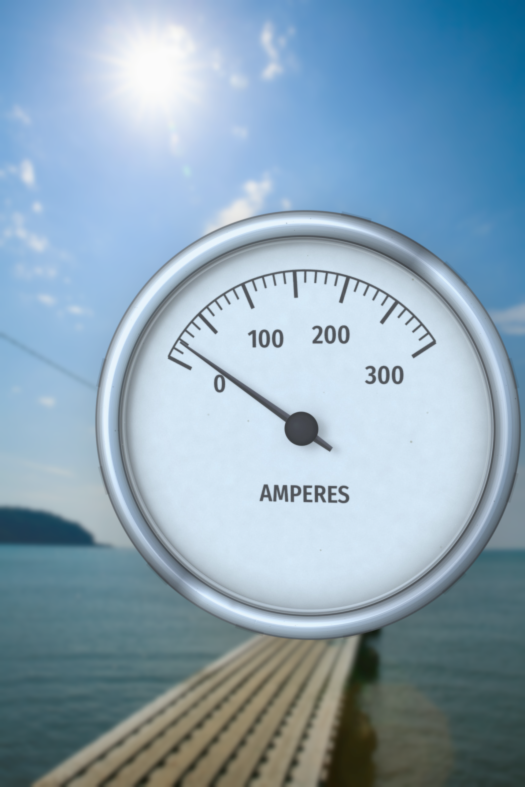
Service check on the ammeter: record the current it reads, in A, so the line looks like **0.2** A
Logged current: **20** A
